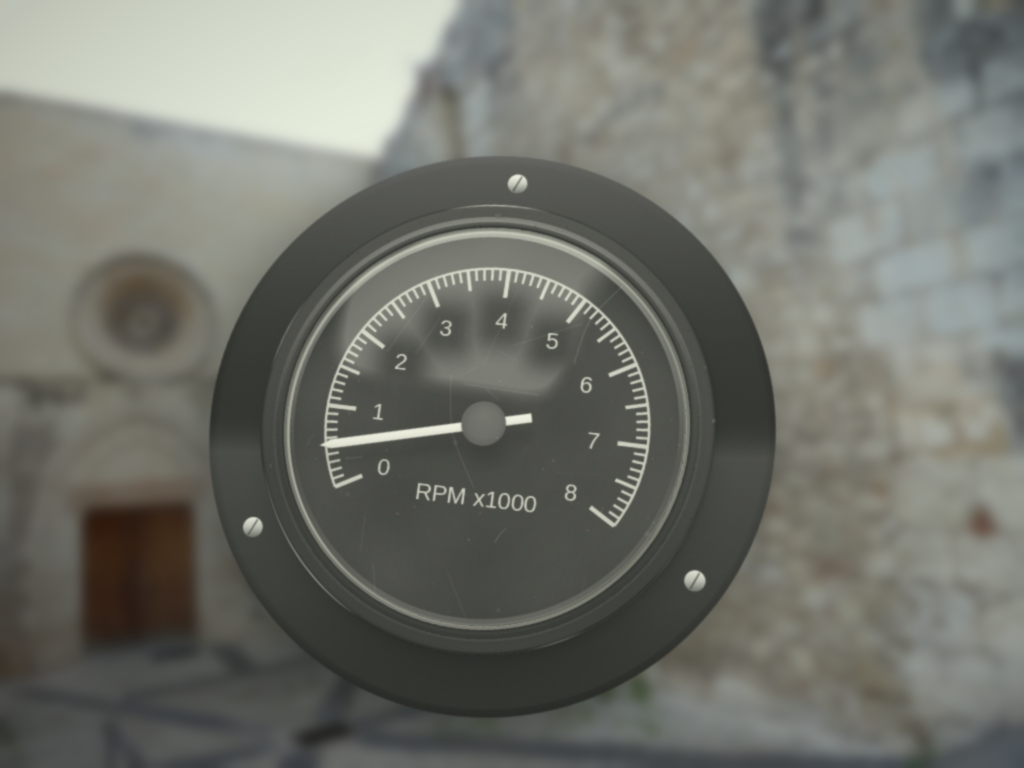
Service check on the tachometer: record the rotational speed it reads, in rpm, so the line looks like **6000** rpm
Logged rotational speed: **500** rpm
